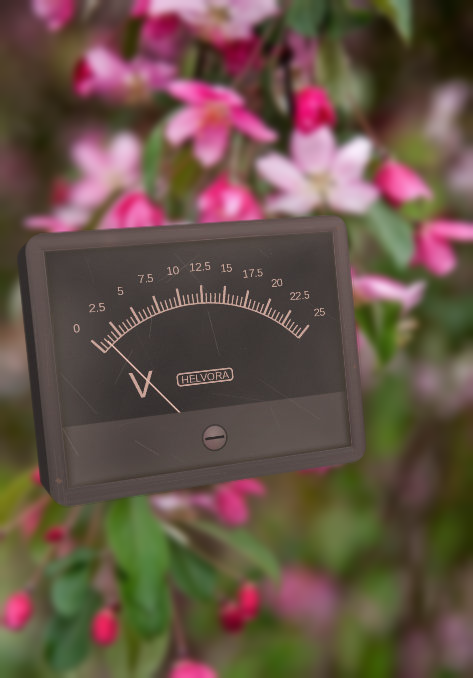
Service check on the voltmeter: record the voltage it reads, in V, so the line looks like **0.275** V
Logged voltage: **1** V
